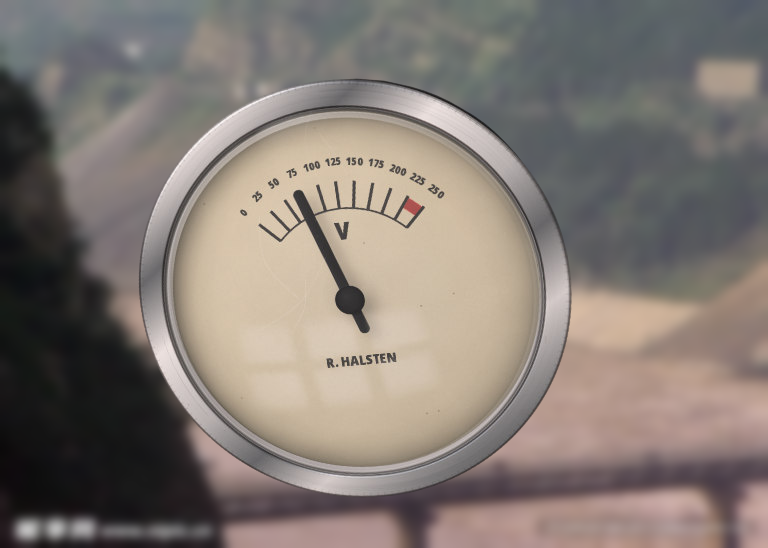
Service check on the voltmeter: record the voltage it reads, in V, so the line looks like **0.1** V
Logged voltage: **75** V
